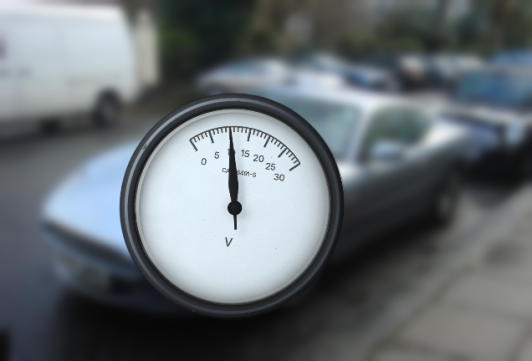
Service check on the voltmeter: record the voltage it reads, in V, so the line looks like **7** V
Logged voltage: **10** V
